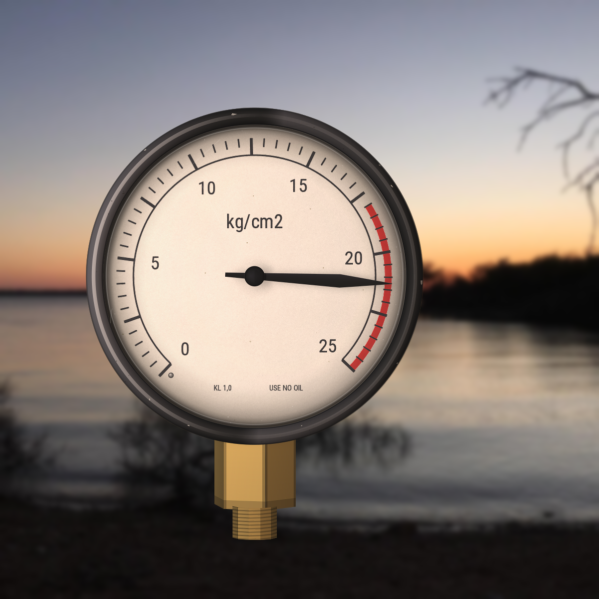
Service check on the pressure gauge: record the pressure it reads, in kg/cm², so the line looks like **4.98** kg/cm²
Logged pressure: **21.25** kg/cm²
